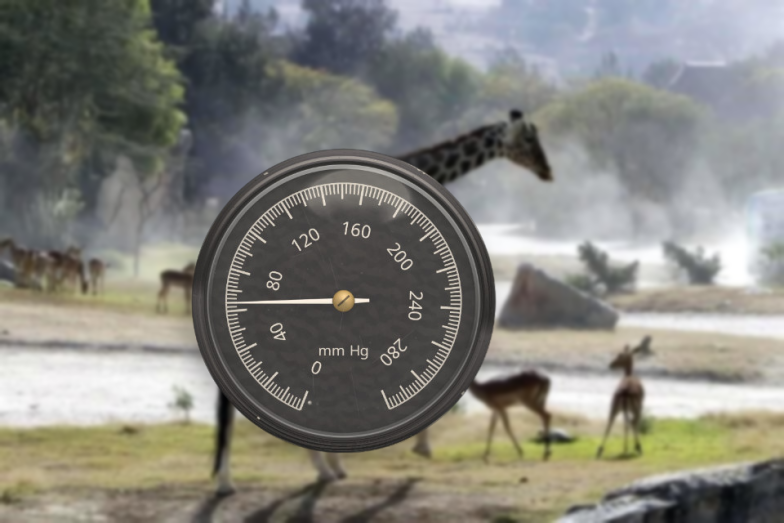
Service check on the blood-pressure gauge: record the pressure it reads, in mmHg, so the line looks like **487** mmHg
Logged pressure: **64** mmHg
